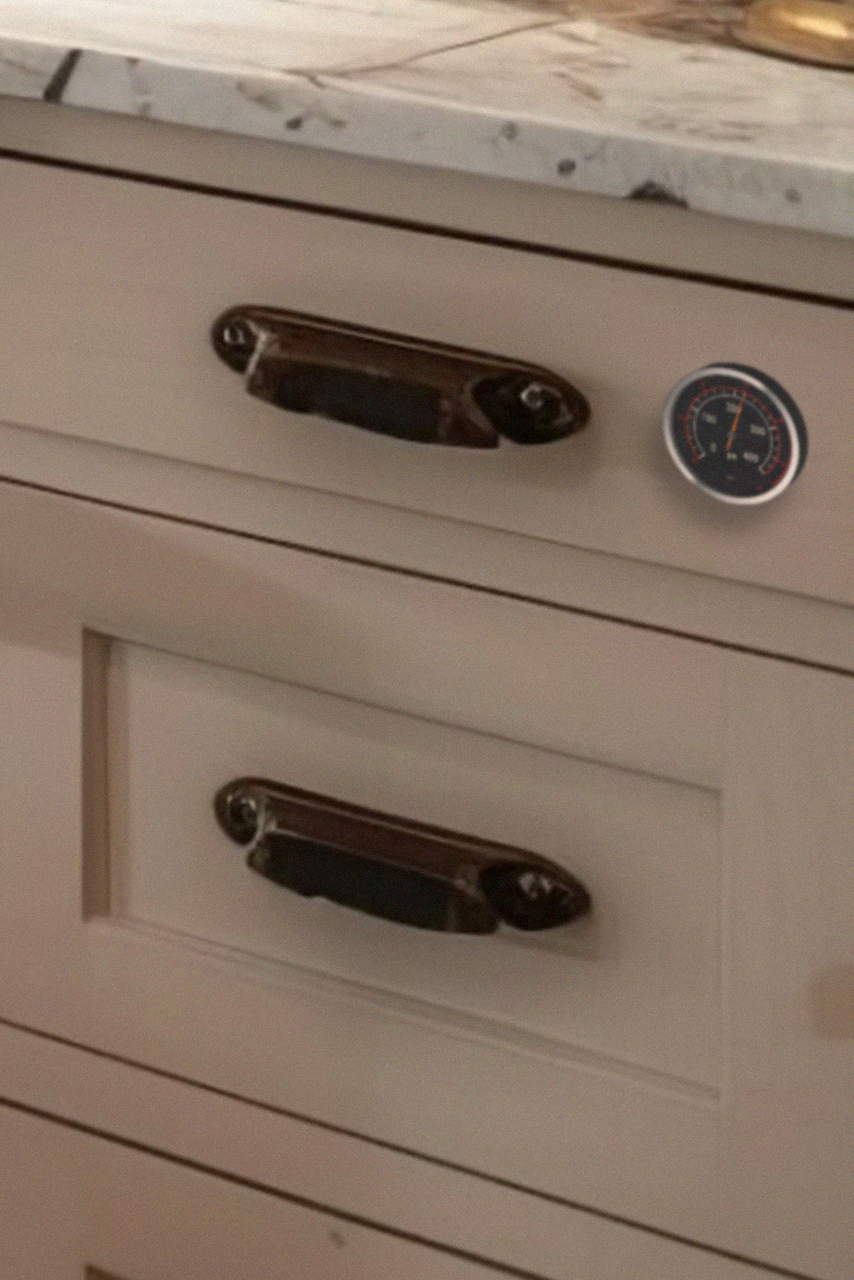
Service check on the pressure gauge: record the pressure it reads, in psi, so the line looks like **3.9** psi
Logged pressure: **220** psi
